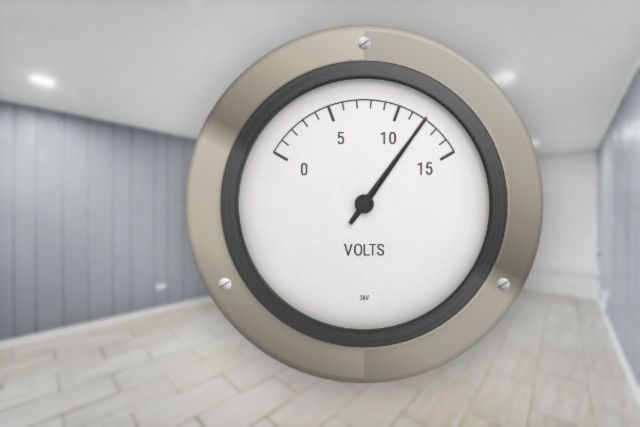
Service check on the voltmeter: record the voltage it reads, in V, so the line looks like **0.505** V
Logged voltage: **12** V
